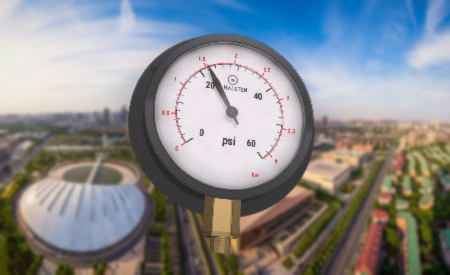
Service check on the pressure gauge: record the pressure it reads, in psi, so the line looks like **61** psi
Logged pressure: **22** psi
